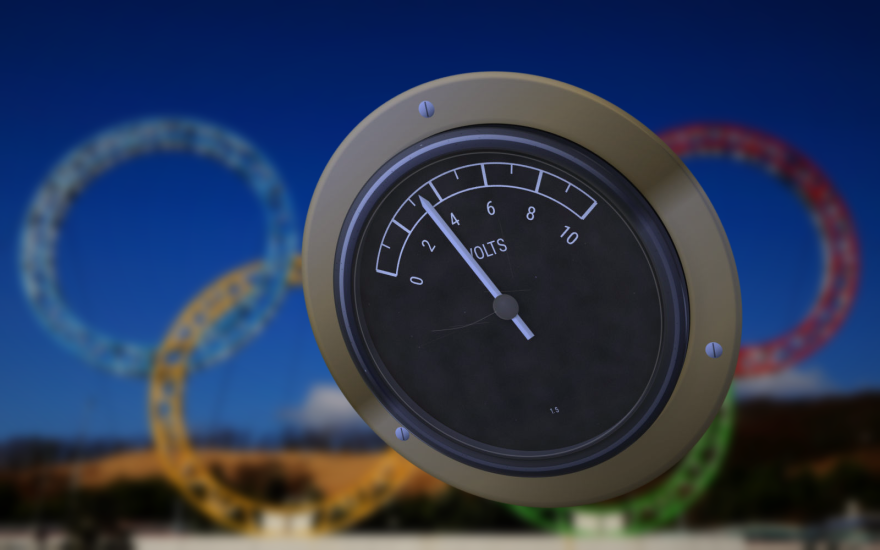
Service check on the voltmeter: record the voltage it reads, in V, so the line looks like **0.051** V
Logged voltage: **3.5** V
